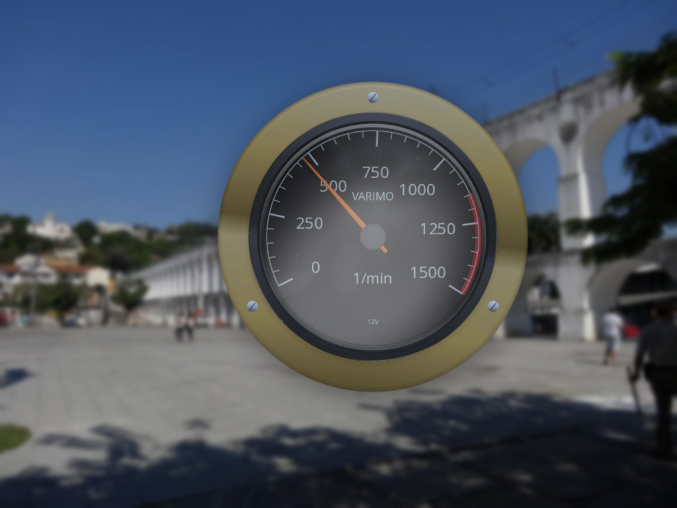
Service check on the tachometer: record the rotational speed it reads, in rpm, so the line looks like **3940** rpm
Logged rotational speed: **475** rpm
